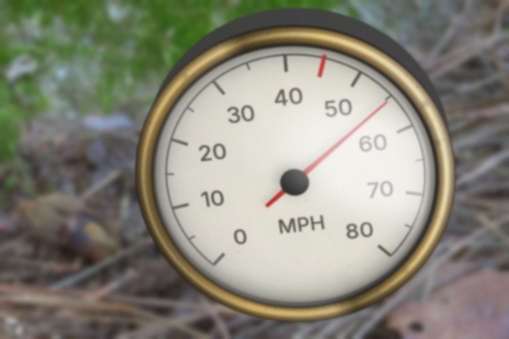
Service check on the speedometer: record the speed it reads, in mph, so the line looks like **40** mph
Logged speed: **55** mph
